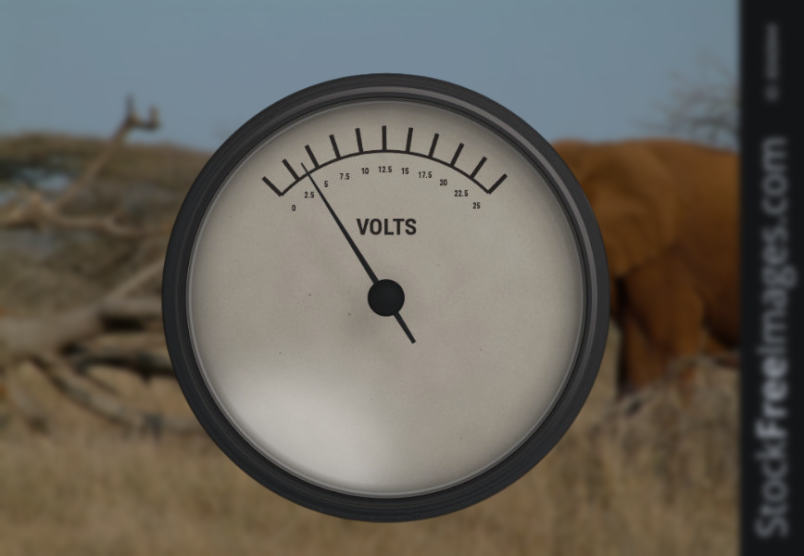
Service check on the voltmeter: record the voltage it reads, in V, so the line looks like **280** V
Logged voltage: **3.75** V
